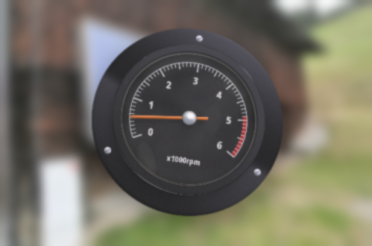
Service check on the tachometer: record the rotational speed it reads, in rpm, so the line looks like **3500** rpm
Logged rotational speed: **500** rpm
